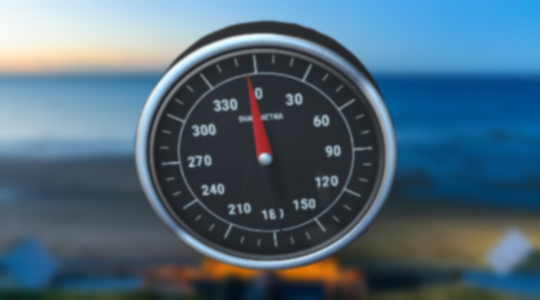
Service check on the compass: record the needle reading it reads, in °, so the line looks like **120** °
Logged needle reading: **355** °
